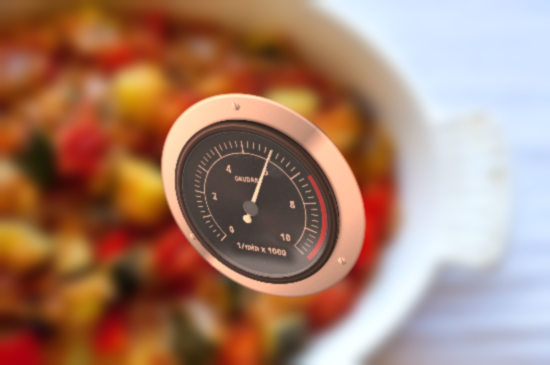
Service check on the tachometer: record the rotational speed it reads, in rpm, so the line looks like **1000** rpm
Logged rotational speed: **6000** rpm
